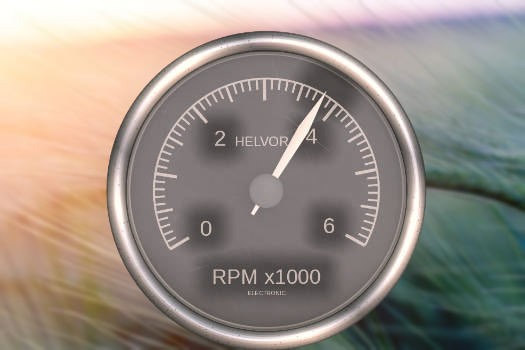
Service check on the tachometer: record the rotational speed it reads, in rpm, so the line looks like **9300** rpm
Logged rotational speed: **3800** rpm
